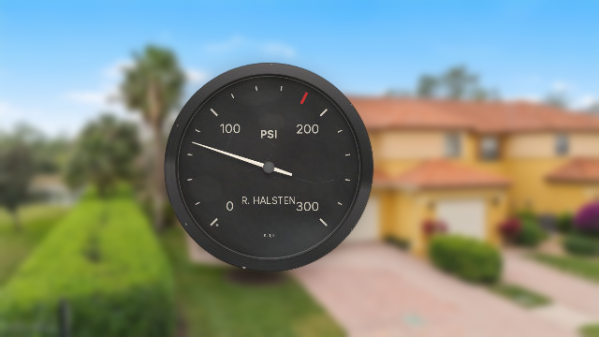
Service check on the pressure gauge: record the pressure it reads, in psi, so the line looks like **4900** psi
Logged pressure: **70** psi
